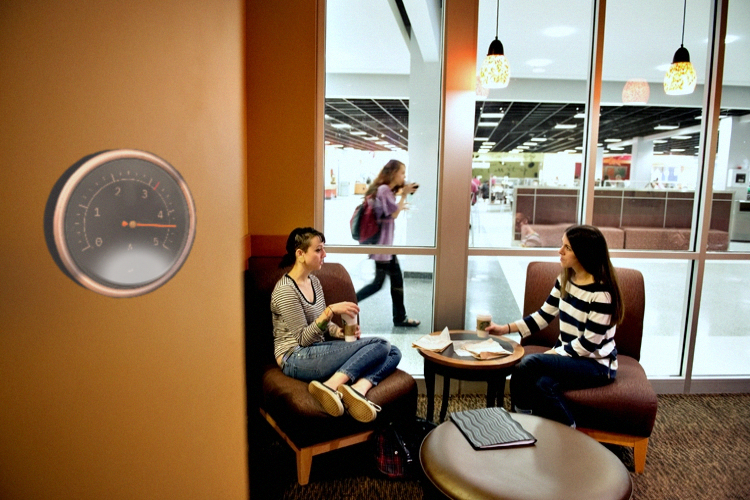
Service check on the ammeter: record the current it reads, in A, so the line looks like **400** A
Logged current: **4.4** A
